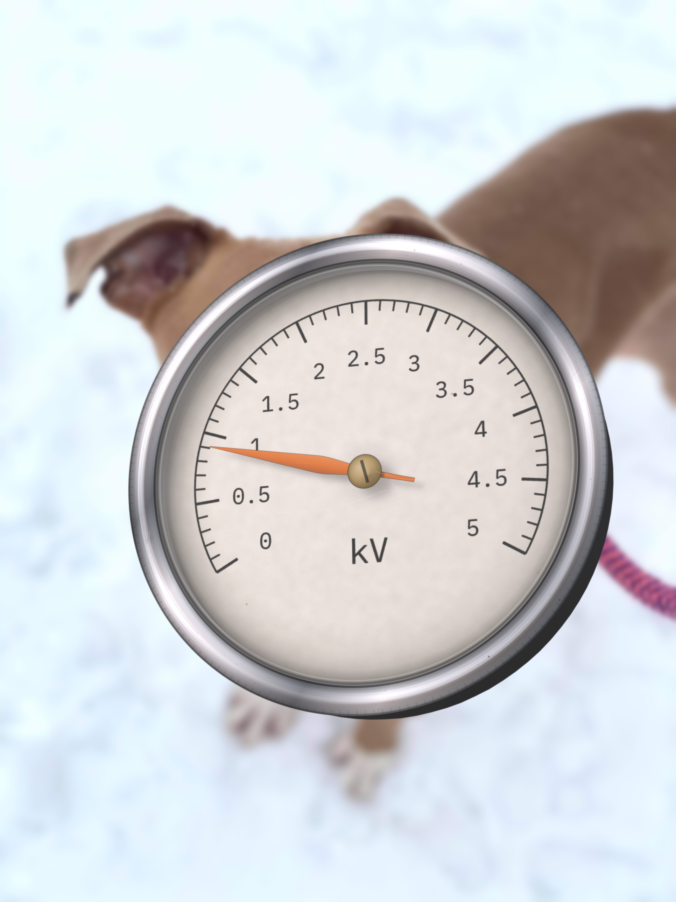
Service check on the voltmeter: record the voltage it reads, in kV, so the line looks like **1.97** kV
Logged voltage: **0.9** kV
